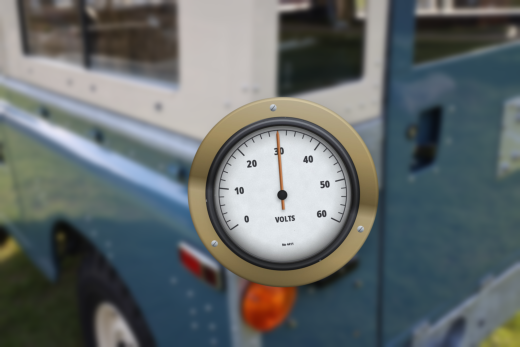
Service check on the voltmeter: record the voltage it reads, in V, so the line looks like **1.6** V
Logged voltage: **30** V
